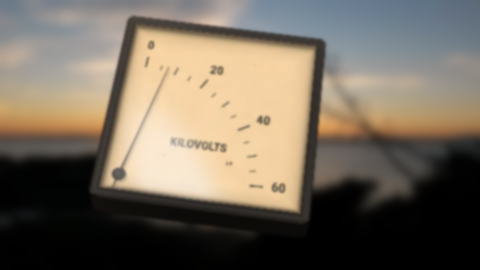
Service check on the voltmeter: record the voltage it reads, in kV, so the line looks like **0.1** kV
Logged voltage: **7.5** kV
